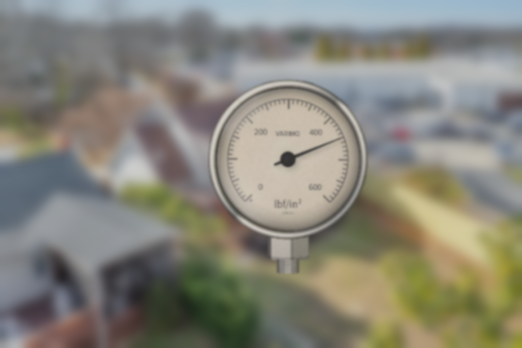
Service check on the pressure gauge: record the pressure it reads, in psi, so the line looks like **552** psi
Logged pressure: **450** psi
